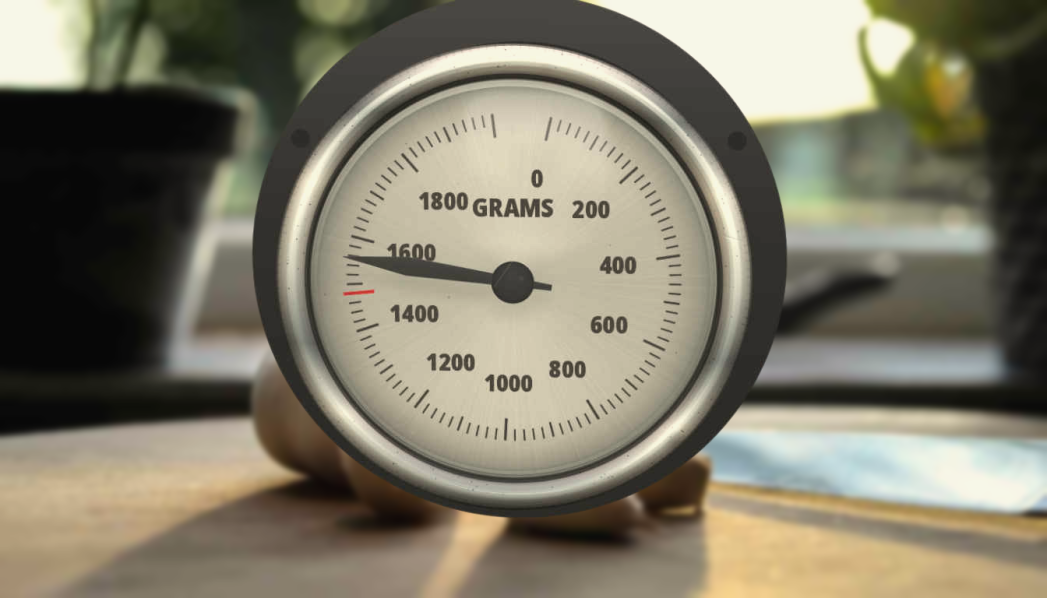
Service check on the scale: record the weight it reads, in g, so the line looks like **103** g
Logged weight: **1560** g
